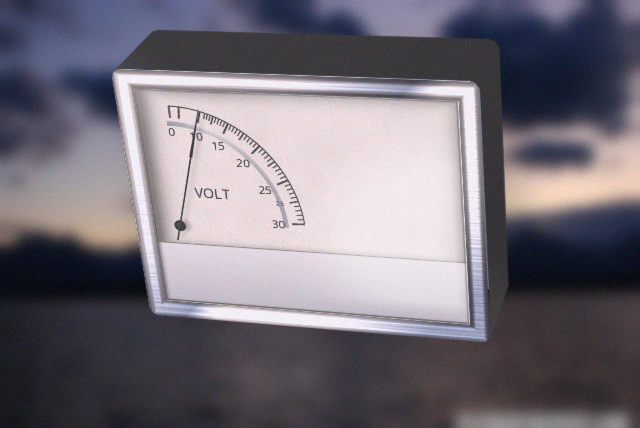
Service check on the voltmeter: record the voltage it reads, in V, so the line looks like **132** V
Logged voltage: **10** V
